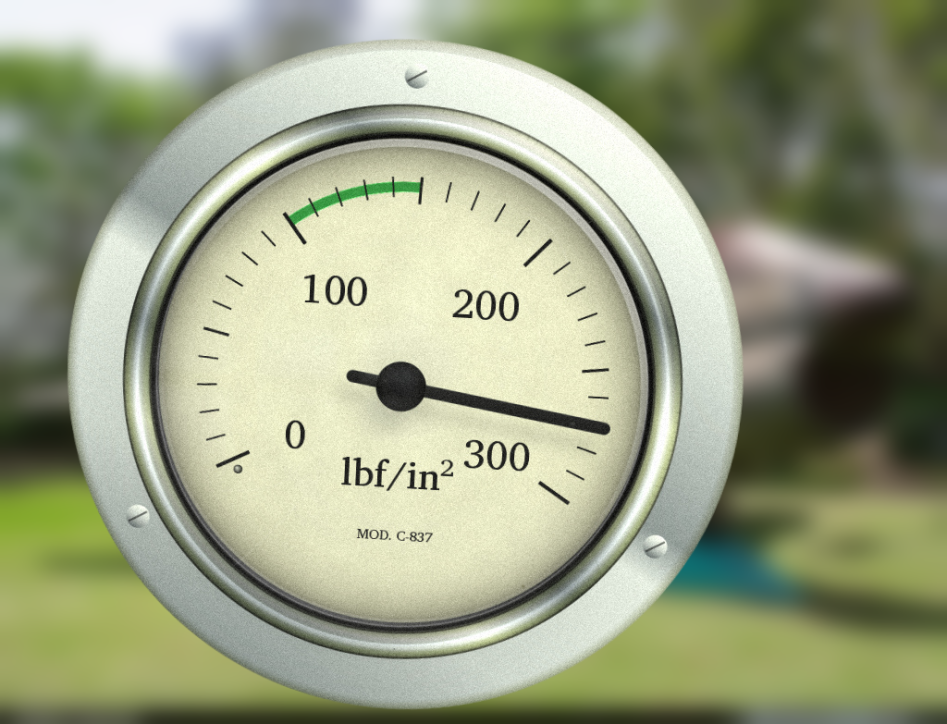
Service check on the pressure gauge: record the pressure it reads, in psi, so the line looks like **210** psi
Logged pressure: **270** psi
